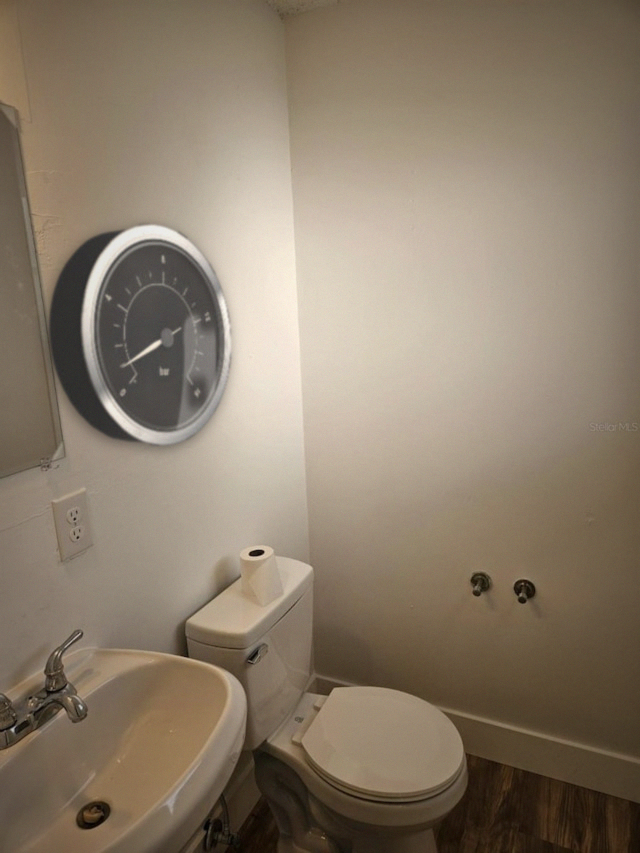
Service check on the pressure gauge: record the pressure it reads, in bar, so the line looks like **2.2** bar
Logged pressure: **1** bar
